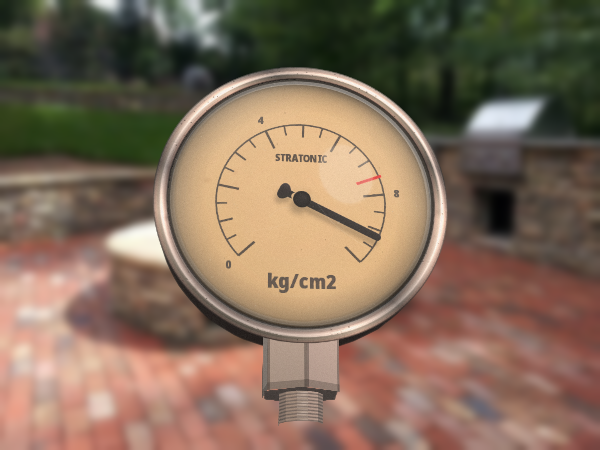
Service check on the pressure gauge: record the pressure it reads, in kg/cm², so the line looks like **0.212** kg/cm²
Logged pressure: **9.25** kg/cm²
